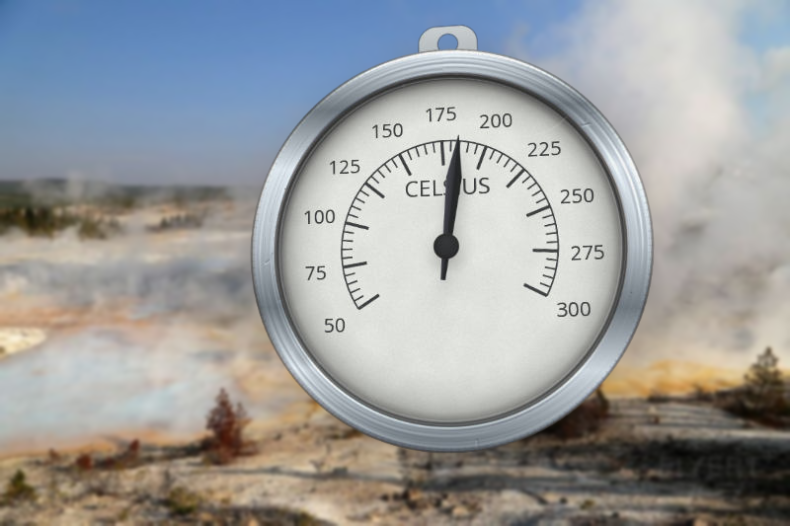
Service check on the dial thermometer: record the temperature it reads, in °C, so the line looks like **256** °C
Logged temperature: **185** °C
